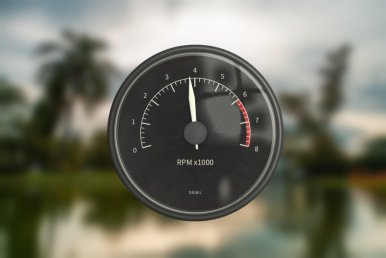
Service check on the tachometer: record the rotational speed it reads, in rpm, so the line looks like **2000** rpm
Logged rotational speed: **3800** rpm
